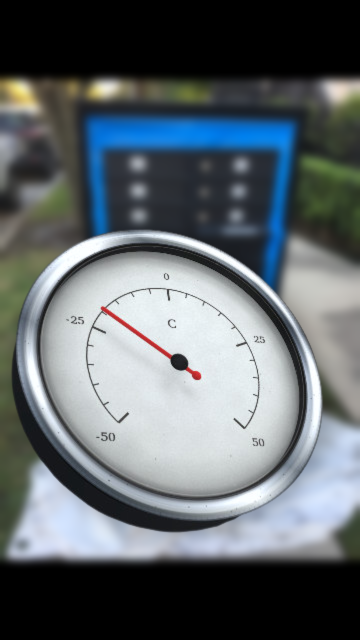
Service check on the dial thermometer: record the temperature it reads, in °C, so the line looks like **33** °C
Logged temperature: **-20** °C
